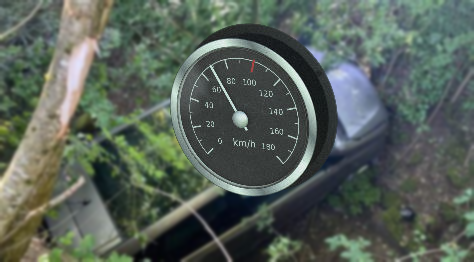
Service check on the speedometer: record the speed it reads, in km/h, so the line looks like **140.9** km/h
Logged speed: **70** km/h
